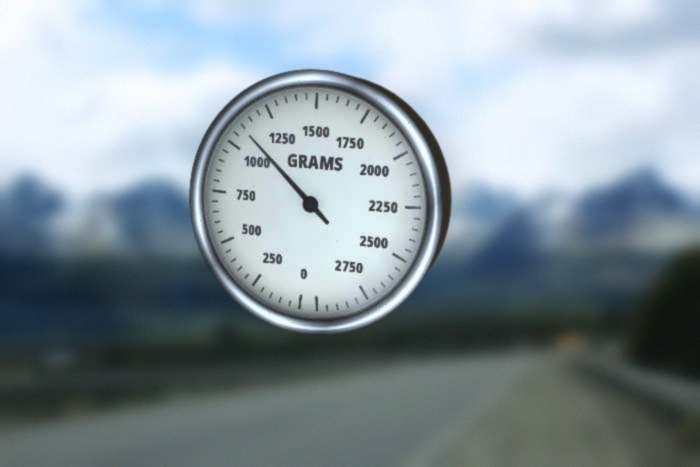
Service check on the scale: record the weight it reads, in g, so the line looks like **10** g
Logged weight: **1100** g
